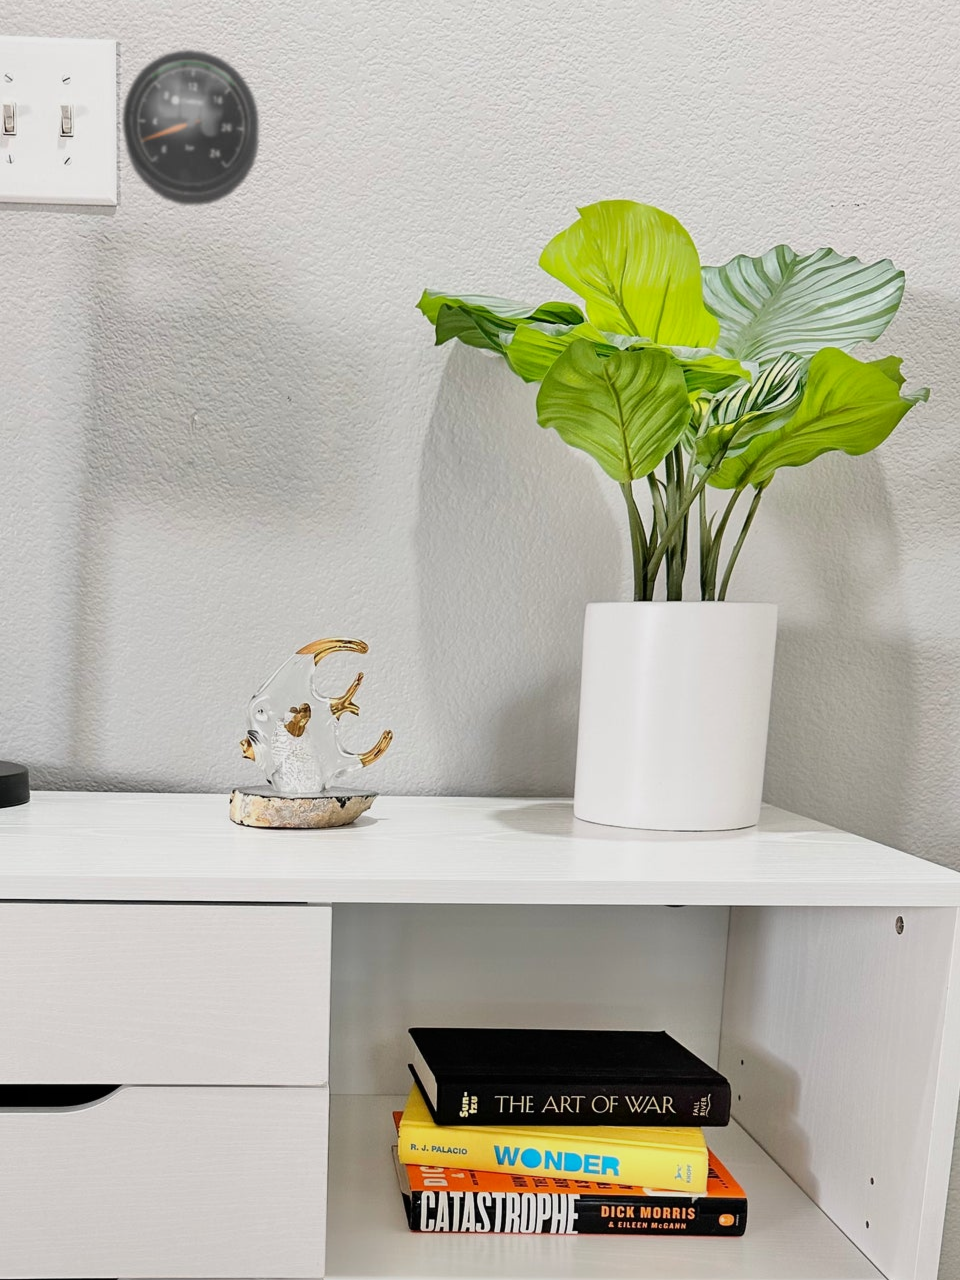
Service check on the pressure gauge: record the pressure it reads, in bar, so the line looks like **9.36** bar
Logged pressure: **2** bar
